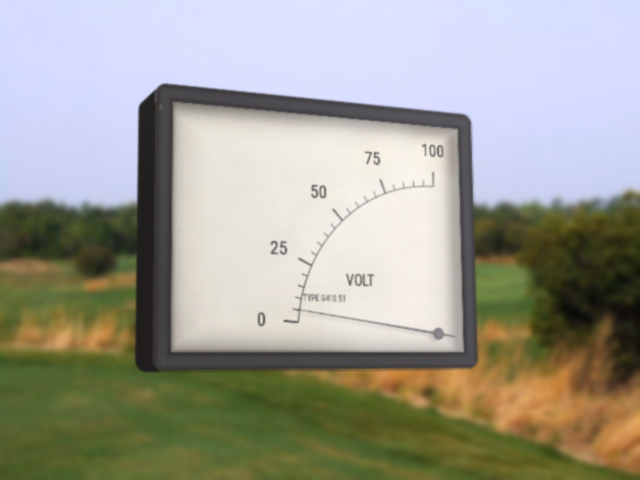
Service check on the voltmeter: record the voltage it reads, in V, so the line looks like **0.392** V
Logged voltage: **5** V
